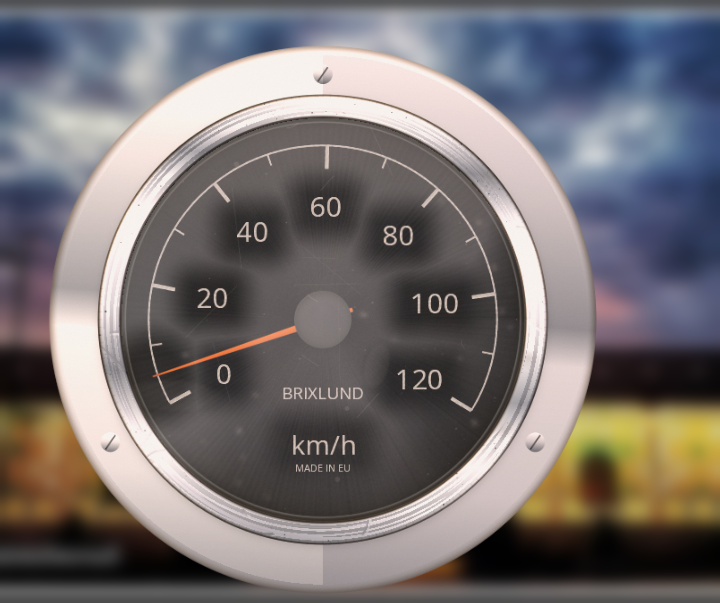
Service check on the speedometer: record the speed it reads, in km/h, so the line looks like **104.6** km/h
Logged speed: **5** km/h
